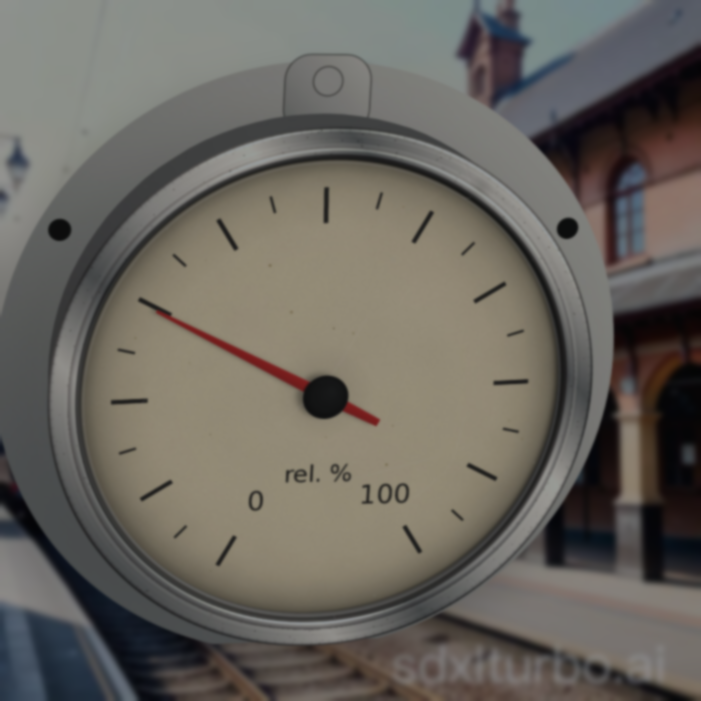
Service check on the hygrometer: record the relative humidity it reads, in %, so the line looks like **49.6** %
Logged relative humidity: **30** %
